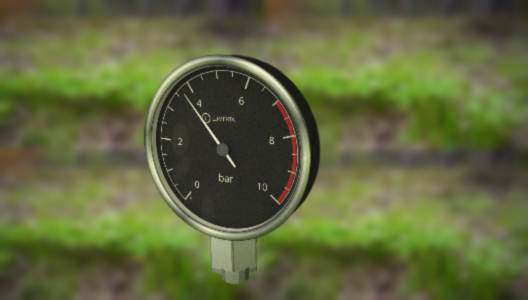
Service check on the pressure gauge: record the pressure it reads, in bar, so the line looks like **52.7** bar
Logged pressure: **3.75** bar
